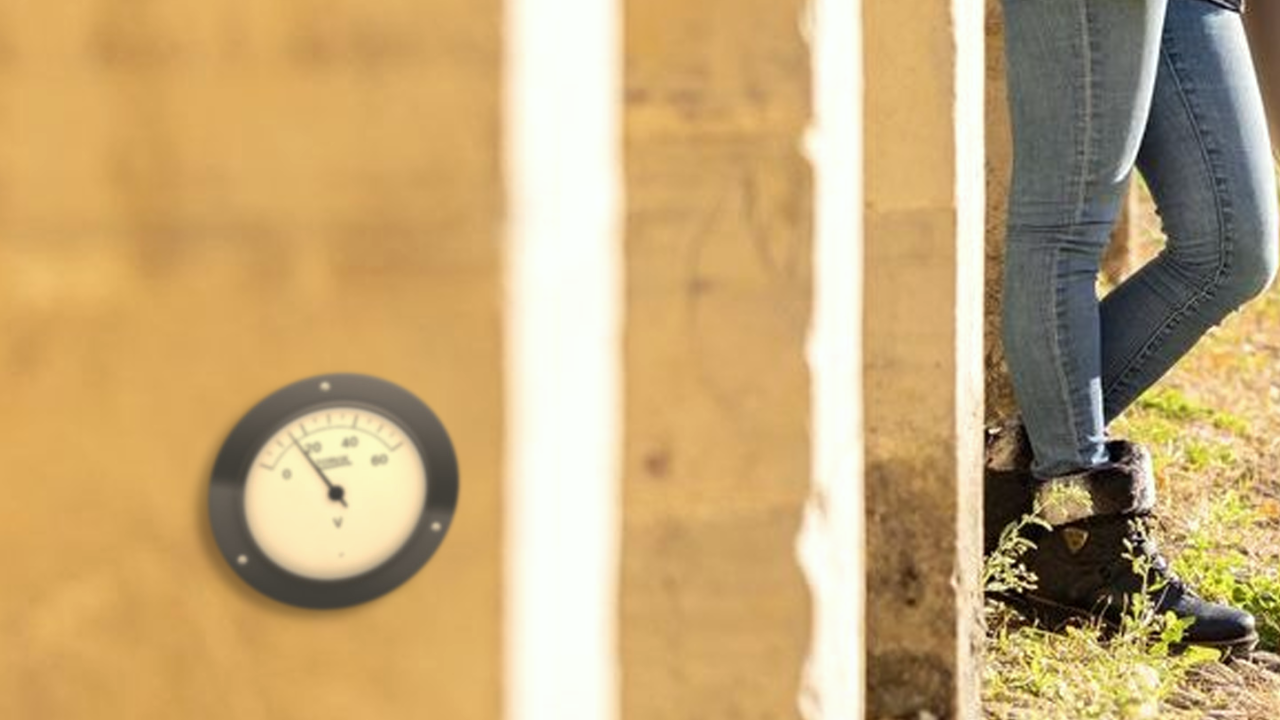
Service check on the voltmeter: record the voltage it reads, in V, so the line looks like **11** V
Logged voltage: **15** V
